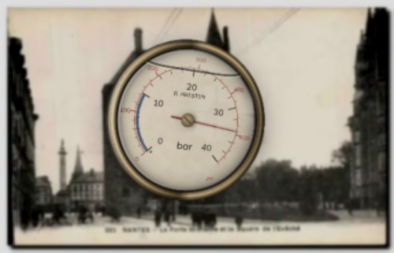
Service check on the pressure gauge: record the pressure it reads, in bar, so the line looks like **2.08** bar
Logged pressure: **34** bar
